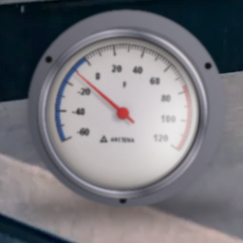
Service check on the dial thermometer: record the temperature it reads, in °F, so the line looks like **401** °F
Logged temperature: **-10** °F
